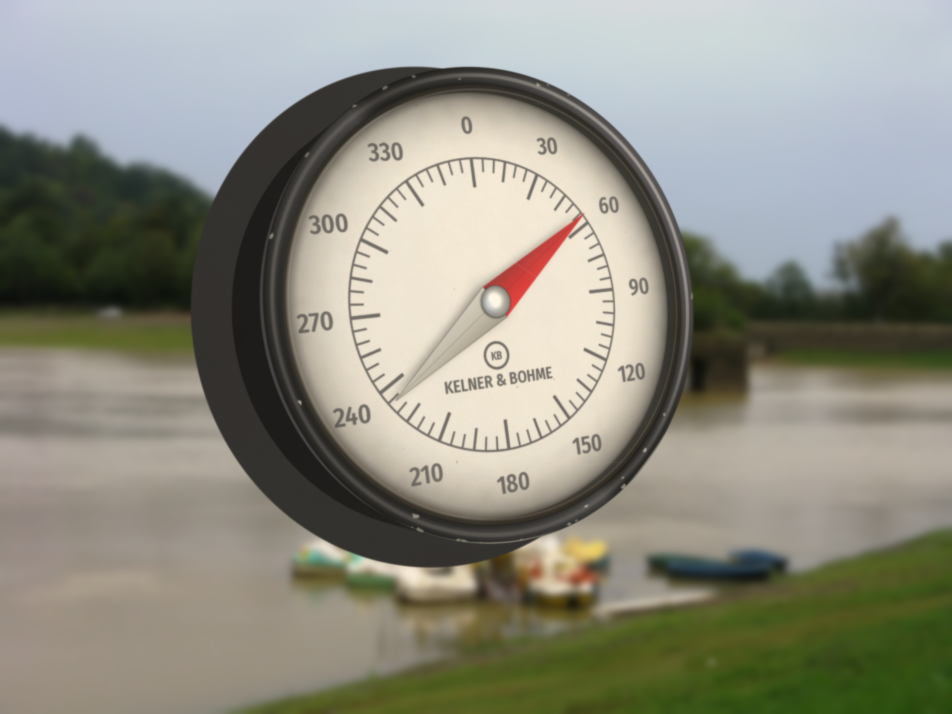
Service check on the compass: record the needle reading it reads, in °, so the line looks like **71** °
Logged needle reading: **55** °
